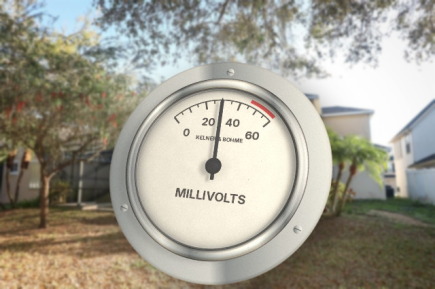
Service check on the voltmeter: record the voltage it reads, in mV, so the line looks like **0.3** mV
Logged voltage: **30** mV
